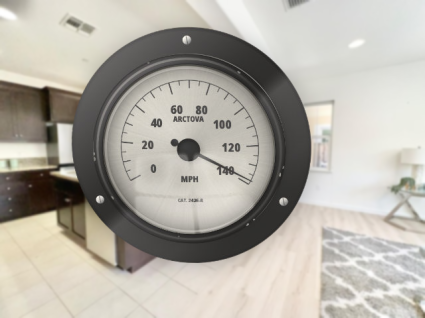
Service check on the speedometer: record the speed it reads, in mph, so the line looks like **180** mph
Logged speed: **137.5** mph
